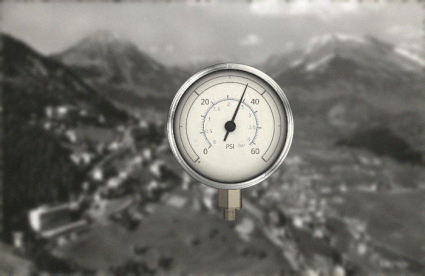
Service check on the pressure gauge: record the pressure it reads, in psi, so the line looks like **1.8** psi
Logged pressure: **35** psi
